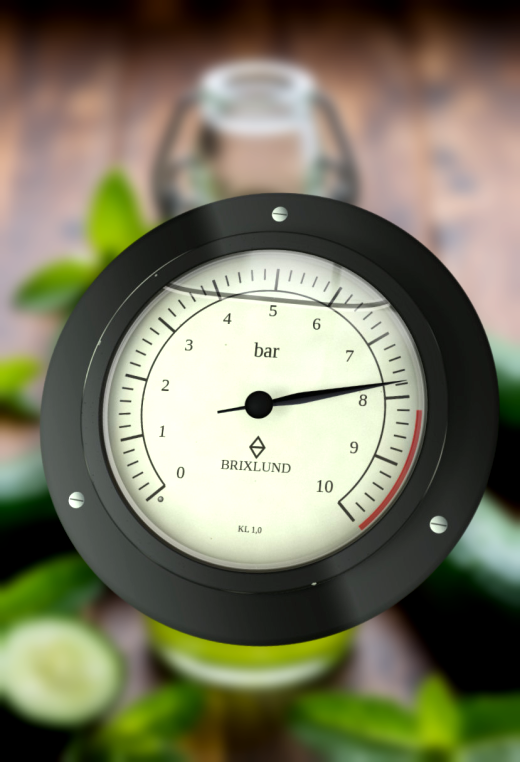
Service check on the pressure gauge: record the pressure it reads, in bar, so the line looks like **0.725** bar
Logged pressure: **7.8** bar
